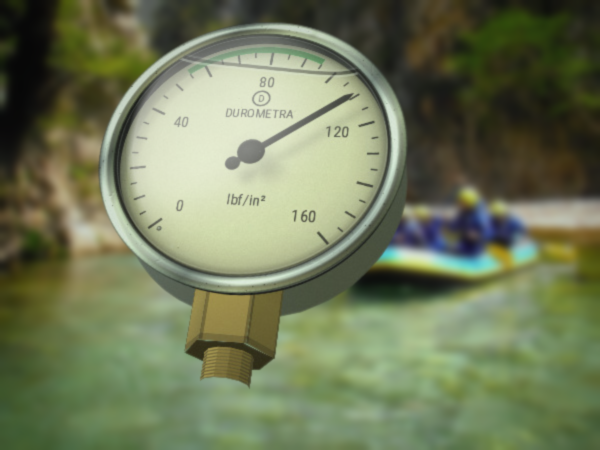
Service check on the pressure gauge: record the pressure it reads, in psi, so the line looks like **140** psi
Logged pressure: **110** psi
